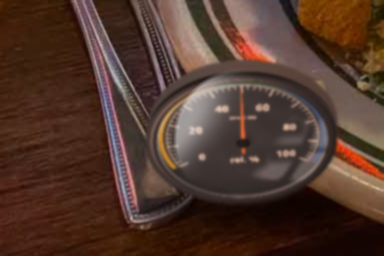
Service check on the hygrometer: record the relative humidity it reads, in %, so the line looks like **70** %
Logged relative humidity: **50** %
